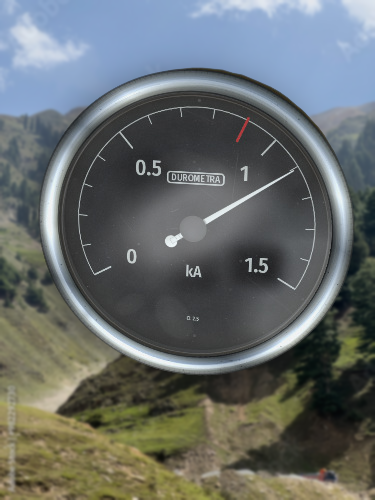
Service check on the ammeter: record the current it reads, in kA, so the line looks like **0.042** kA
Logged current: **1.1** kA
